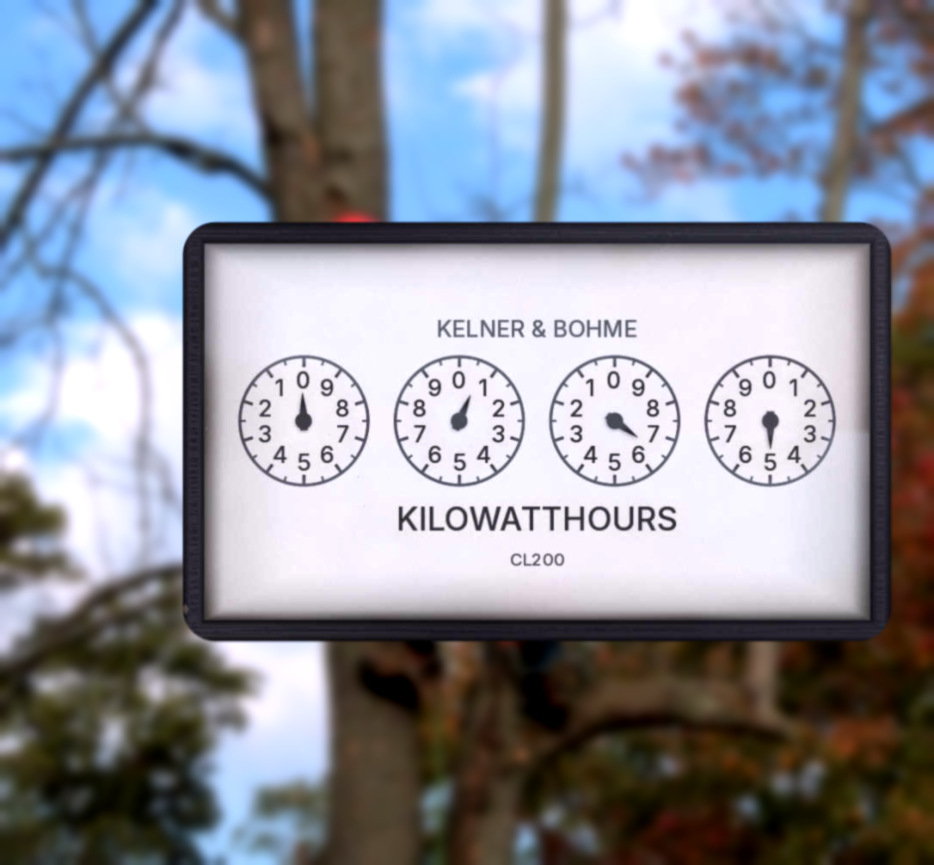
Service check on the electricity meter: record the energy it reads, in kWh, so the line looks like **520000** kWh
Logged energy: **65** kWh
